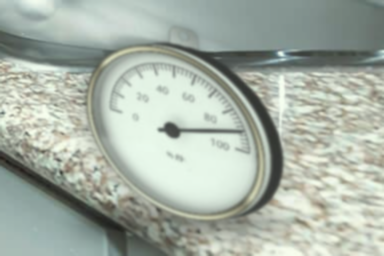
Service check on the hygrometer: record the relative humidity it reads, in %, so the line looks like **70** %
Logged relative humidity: **90** %
